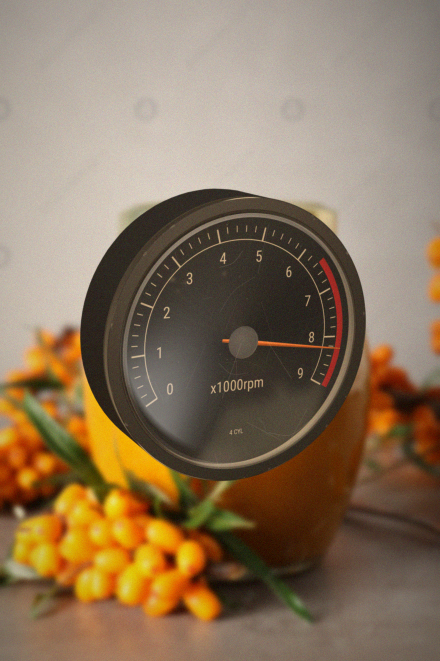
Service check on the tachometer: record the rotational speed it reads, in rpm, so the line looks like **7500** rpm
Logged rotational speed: **8200** rpm
